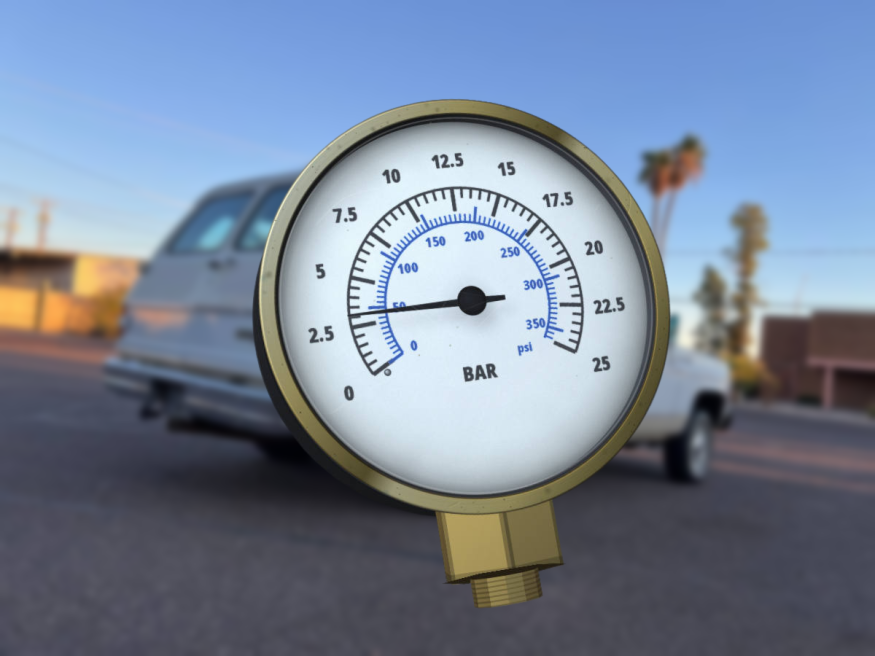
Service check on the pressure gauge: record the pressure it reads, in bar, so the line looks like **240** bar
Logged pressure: **3** bar
